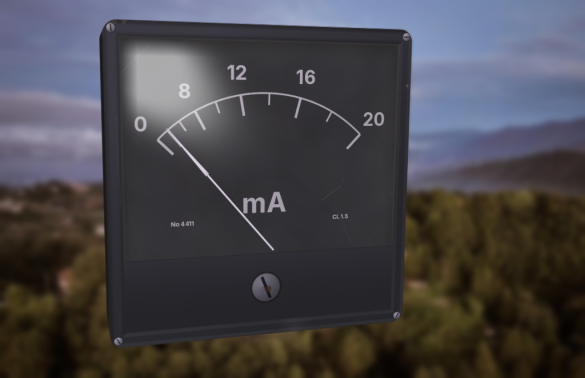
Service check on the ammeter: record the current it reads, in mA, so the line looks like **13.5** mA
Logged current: **4** mA
